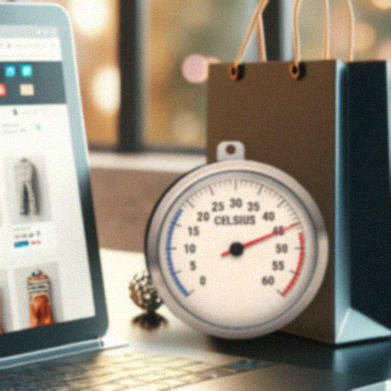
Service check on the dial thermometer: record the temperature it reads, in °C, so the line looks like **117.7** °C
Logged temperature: **45** °C
